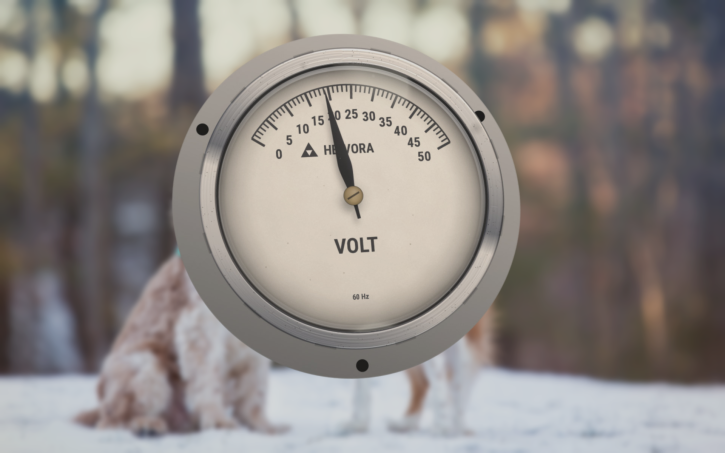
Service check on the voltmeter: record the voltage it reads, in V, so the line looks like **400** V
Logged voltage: **19** V
